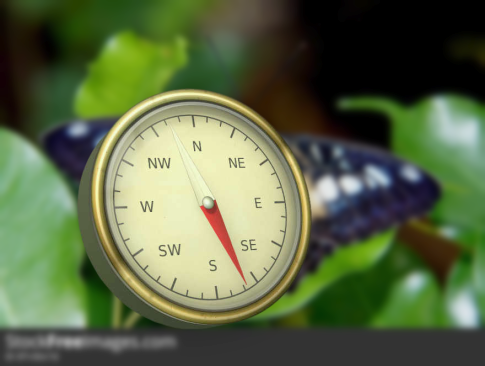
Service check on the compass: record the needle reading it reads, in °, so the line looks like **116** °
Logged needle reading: **160** °
